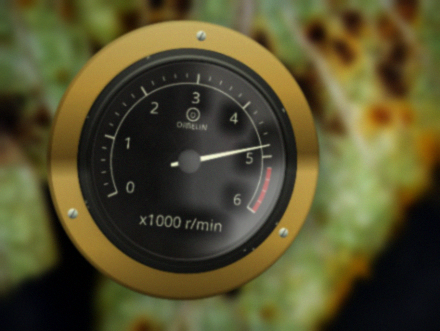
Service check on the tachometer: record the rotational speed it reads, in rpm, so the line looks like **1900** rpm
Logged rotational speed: **4800** rpm
